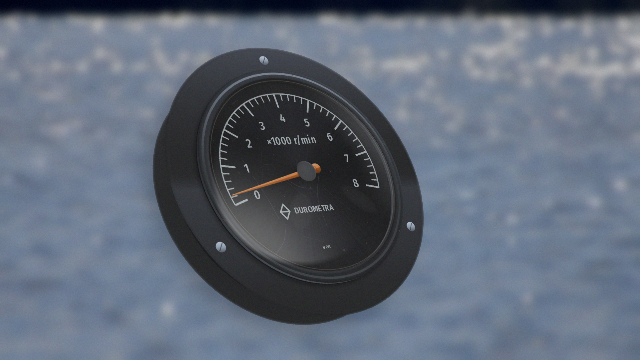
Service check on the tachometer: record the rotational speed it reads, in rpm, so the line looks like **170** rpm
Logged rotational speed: **200** rpm
